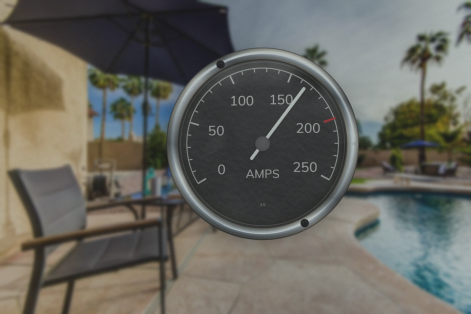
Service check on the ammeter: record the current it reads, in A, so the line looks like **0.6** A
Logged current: **165** A
